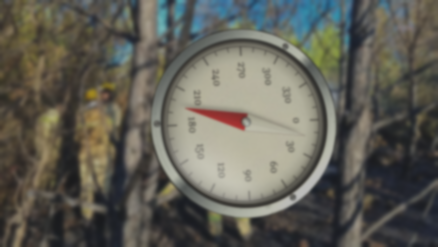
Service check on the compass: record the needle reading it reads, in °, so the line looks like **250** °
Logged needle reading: **195** °
